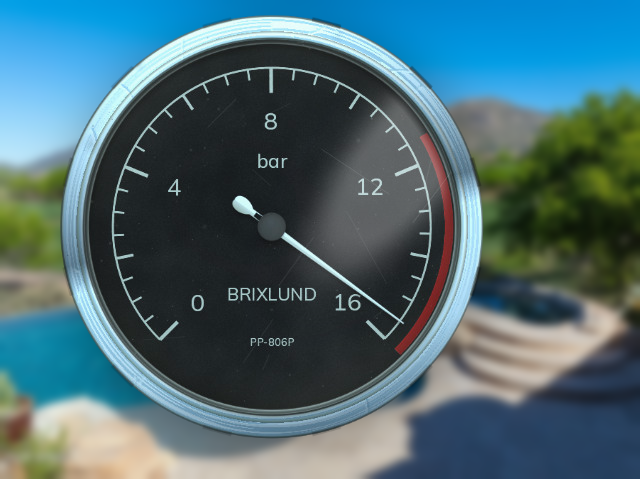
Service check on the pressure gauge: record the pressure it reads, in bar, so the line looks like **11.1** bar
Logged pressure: **15.5** bar
